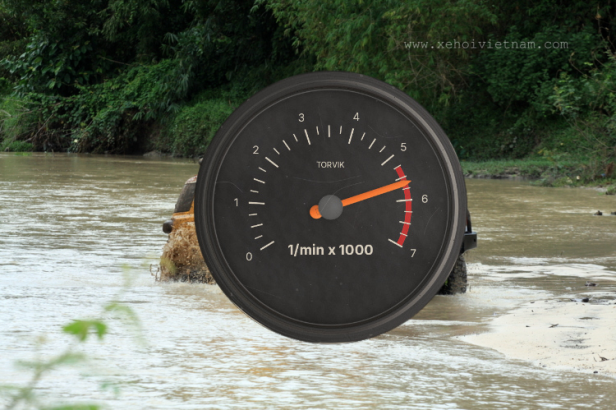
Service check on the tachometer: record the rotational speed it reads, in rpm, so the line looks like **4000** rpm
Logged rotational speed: **5625** rpm
